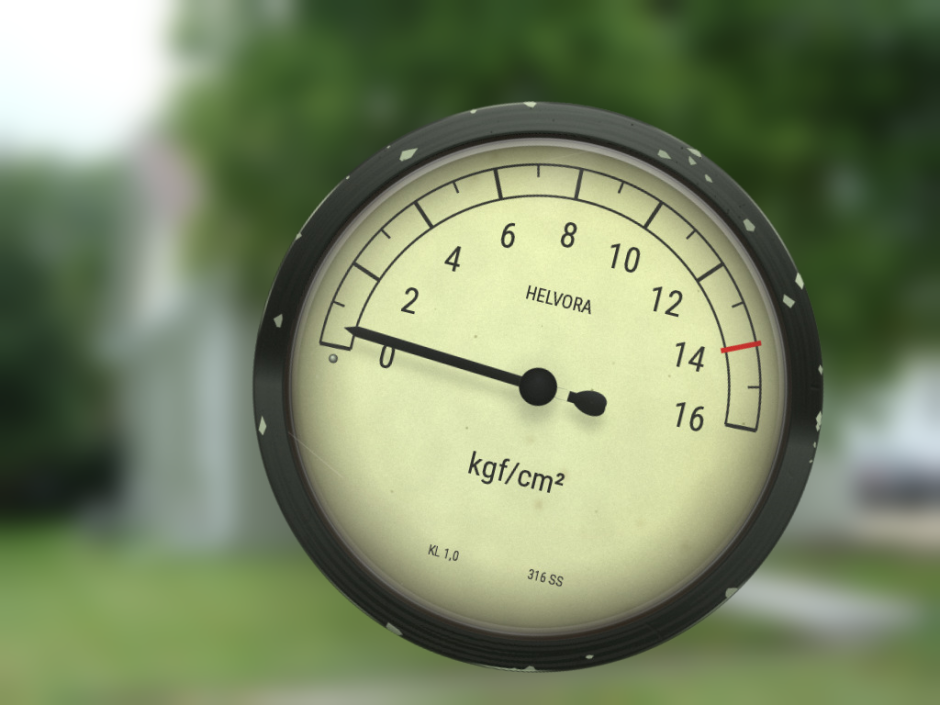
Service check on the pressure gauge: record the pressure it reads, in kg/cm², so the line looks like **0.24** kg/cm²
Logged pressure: **0.5** kg/cm²
